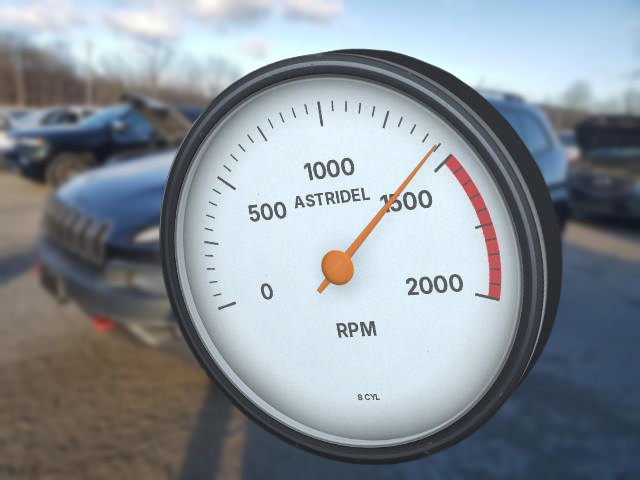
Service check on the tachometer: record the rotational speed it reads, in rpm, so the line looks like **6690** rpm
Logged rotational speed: **1450** rpm
